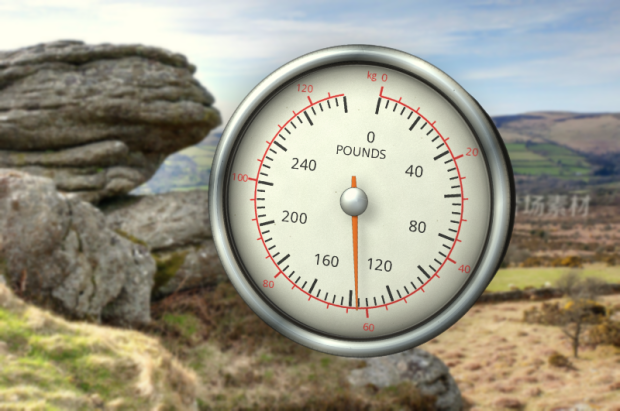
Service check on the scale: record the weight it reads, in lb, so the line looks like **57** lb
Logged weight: **136** lb
